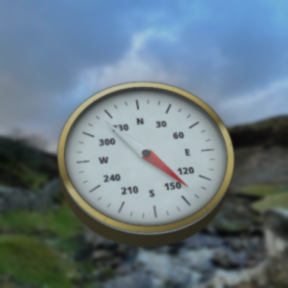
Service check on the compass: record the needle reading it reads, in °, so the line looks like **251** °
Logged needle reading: **140** °
